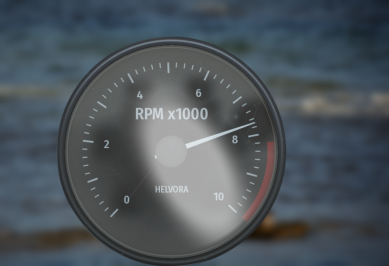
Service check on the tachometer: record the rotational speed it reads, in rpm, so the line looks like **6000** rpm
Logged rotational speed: **7700** rpm
